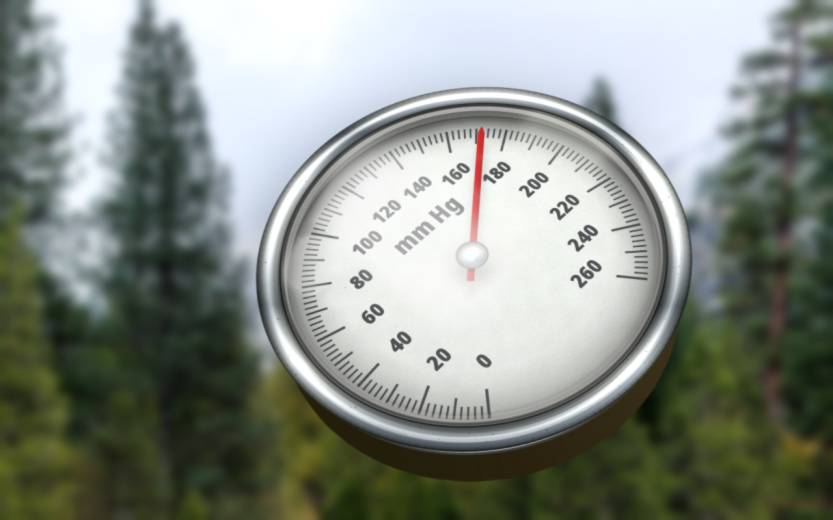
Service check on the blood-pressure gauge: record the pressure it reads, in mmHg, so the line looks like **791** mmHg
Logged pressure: **172** mmHg
